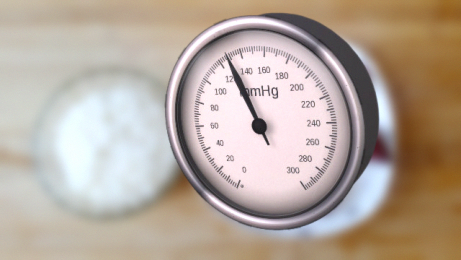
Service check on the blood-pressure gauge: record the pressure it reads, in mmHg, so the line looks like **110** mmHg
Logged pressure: **130** mmHg
